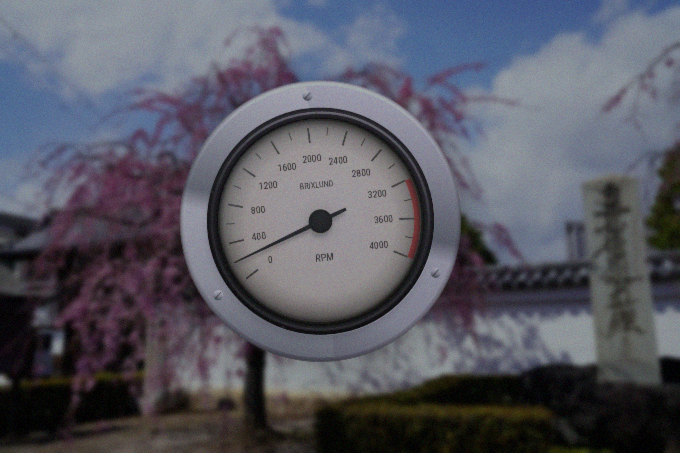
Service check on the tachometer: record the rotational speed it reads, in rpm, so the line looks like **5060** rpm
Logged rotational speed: **200** rpm
